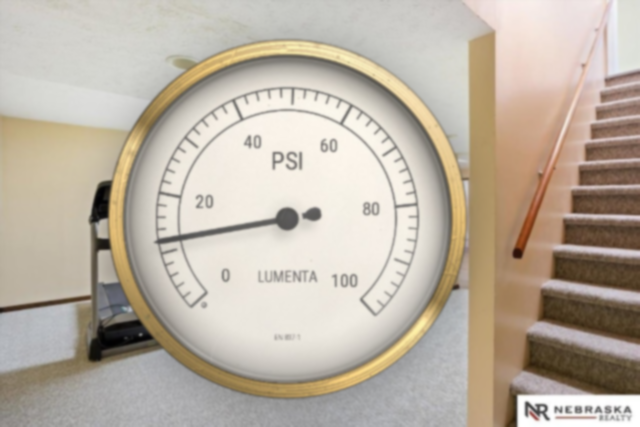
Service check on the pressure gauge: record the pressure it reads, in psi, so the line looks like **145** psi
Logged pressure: **12** psi
